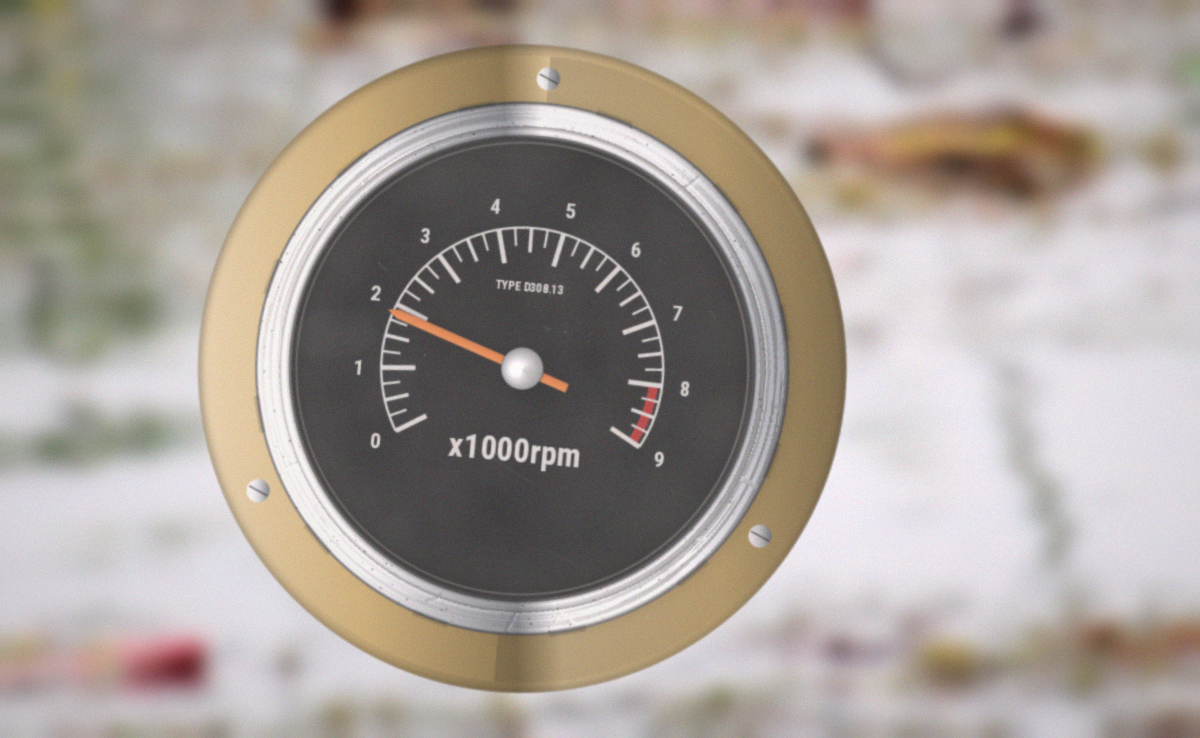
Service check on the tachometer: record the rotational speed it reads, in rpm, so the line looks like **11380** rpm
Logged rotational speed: **1875** rpm
